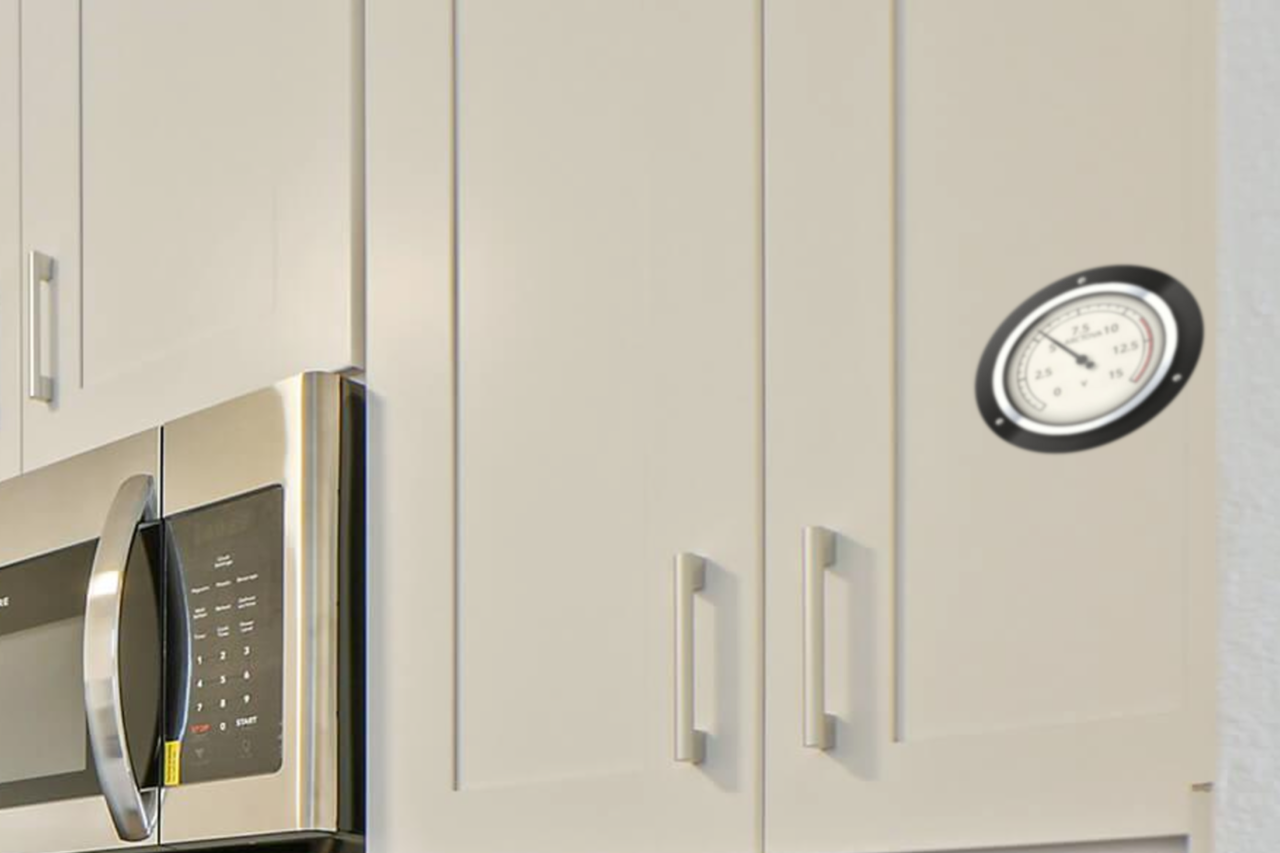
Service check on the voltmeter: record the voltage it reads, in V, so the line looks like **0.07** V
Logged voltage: **5.5** V
